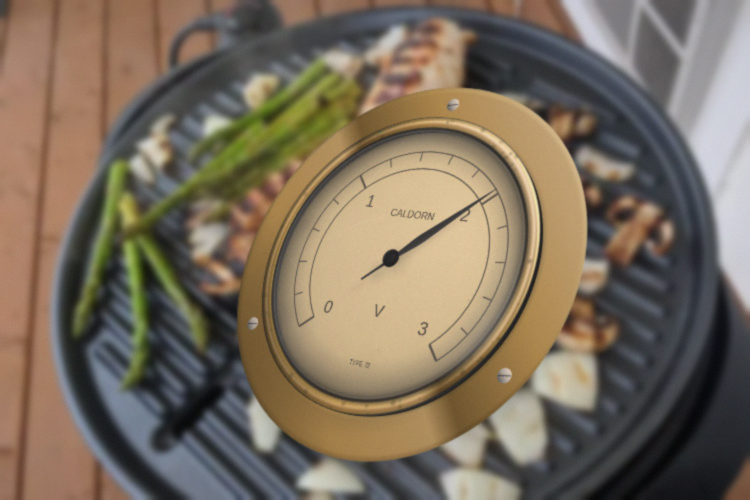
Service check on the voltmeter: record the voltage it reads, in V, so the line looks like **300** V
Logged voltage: **2** V
